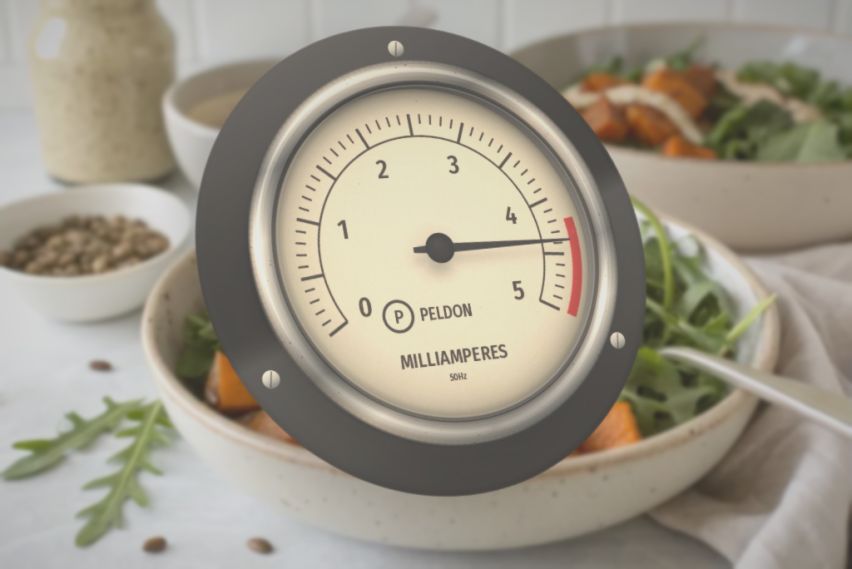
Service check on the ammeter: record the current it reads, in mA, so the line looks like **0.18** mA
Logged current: **4.4** mA
